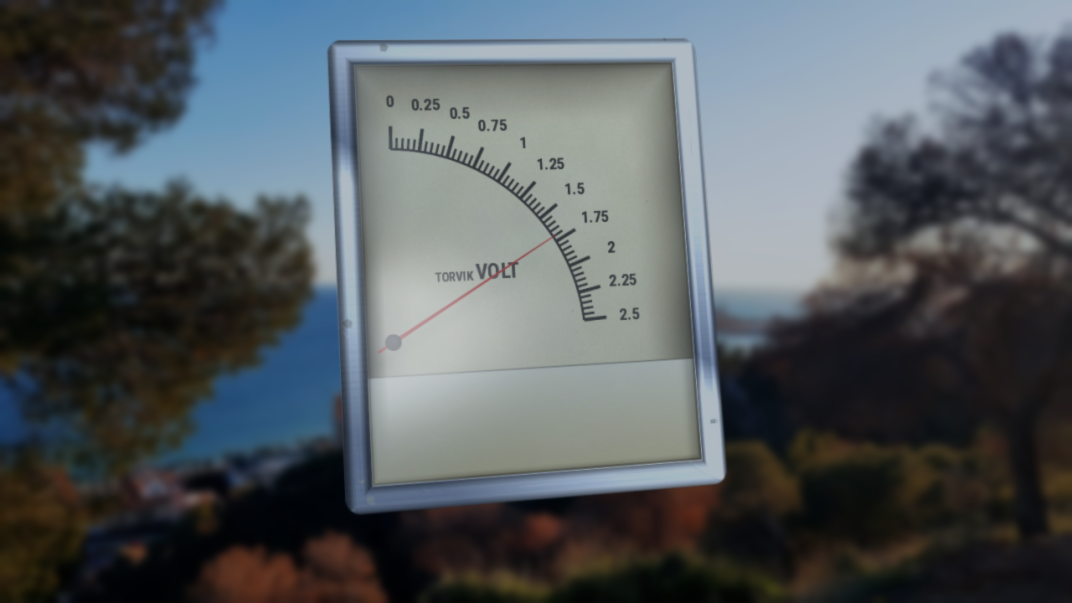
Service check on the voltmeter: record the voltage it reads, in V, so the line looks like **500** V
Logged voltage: **1.7** V
